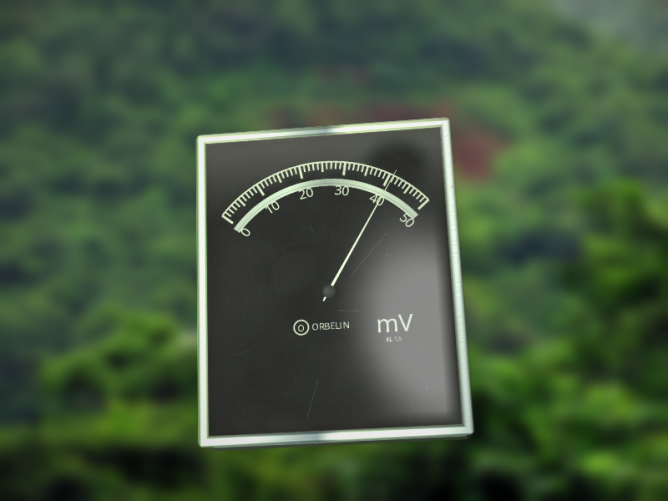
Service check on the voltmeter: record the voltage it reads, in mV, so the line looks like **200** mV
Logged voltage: **41** mV
